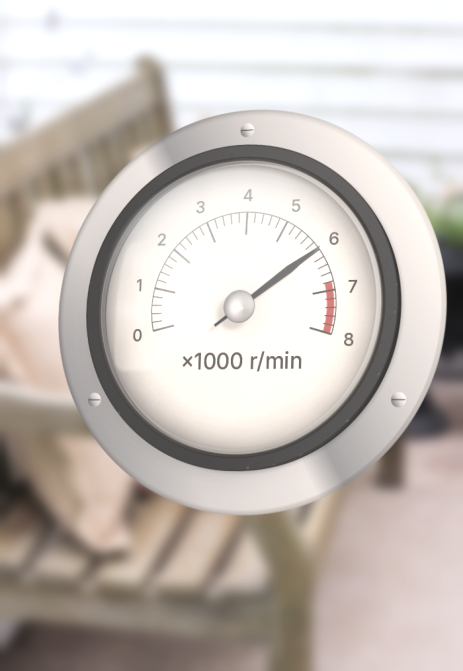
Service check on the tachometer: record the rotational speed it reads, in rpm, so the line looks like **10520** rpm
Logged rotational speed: **6000** rpm
